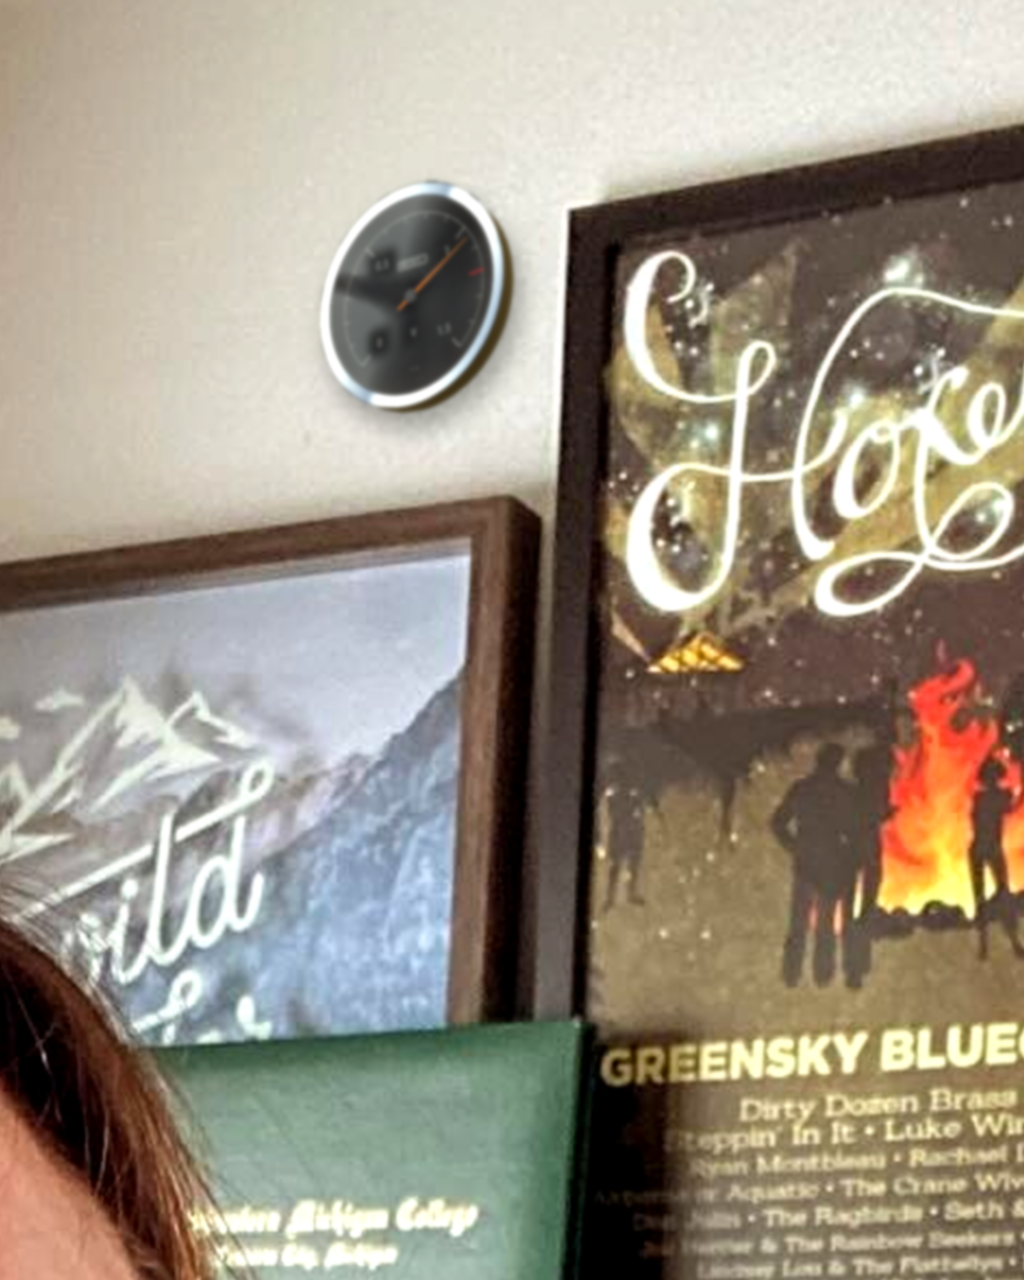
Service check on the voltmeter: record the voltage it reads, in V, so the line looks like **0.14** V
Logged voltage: **1.05** V
